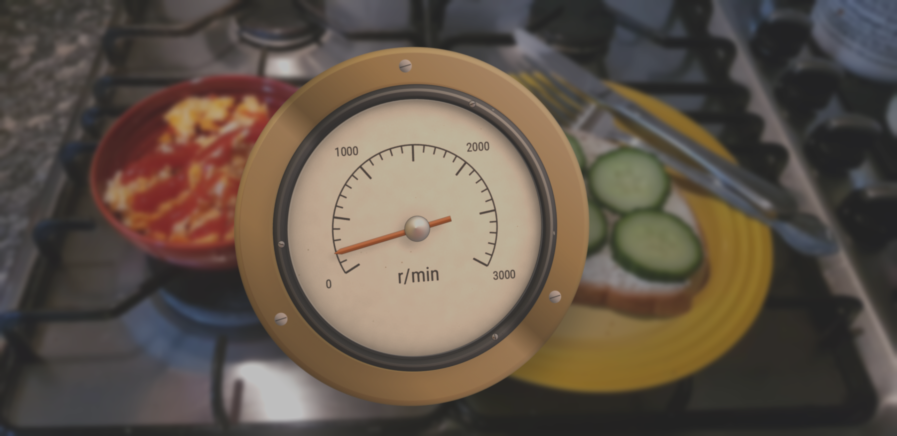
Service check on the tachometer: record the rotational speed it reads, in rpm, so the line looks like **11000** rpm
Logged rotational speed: **200** rpm
